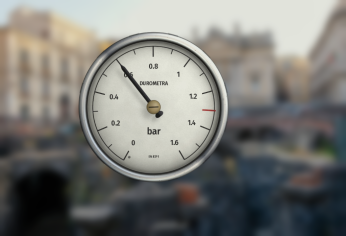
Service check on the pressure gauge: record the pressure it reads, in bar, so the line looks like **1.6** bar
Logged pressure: **0.6** bar
